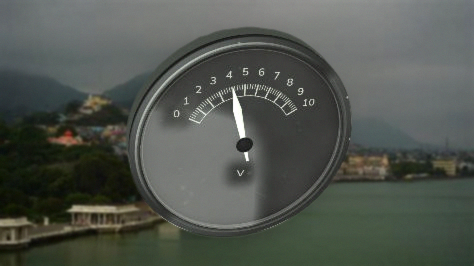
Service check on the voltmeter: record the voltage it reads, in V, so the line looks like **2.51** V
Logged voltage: **4** V
